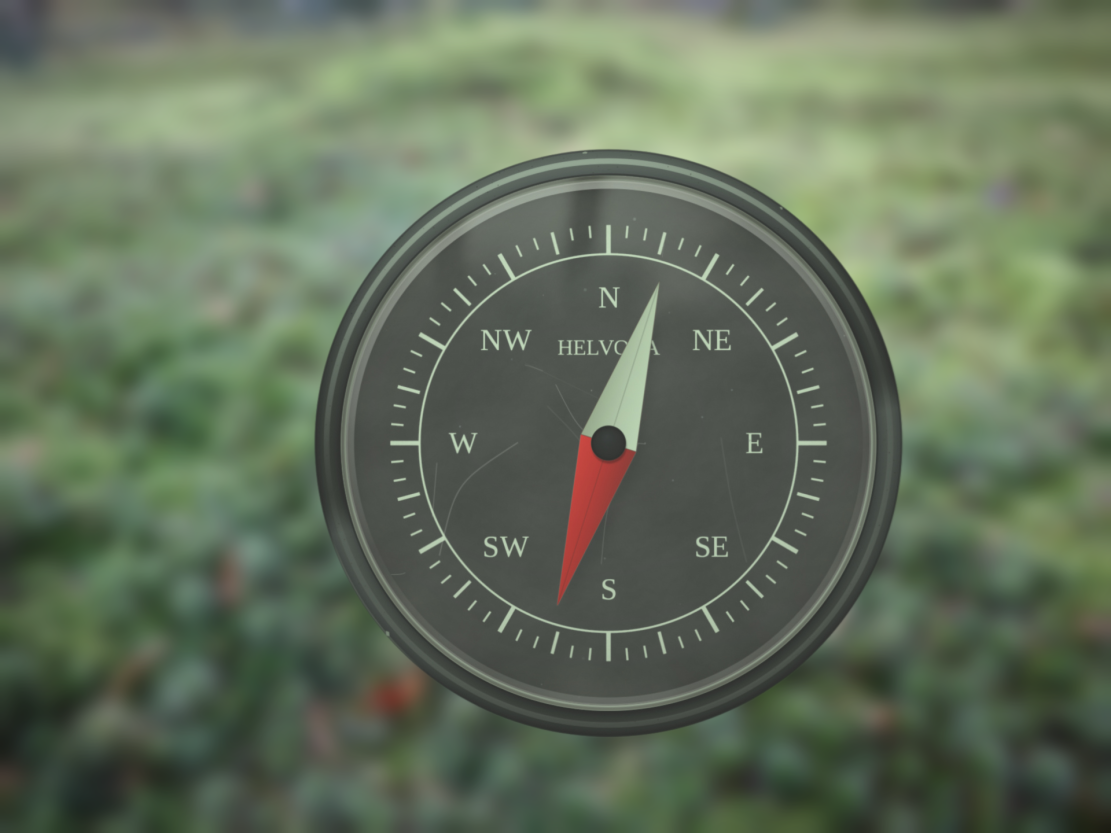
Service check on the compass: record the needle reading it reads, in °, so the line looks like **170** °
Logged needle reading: **197.5** °
